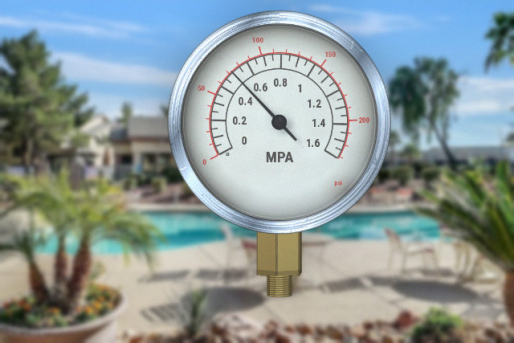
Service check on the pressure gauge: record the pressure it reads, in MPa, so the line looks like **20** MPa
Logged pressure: **0.5** MPa
